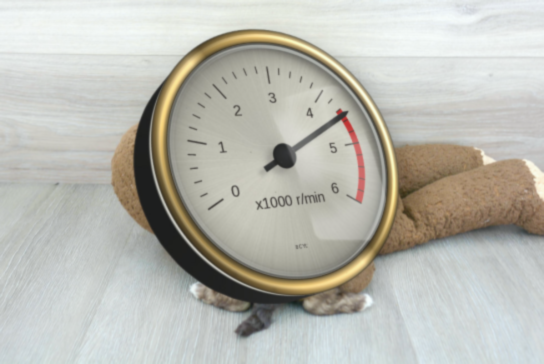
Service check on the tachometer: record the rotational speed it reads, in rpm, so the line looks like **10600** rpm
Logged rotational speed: **4500** rpm
